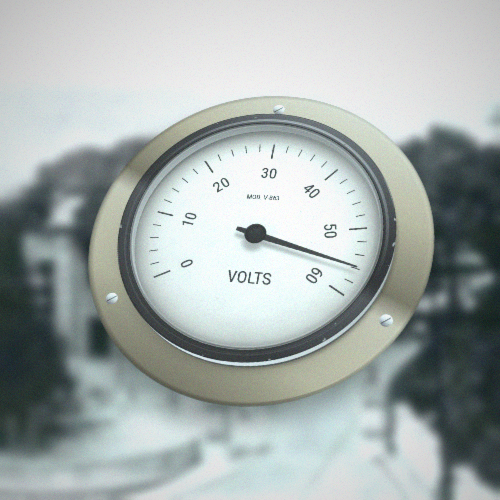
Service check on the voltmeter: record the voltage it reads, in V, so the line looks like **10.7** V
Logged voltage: **56** V
